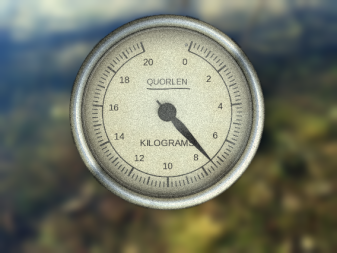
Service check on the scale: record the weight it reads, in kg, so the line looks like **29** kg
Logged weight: **7.4** kg
